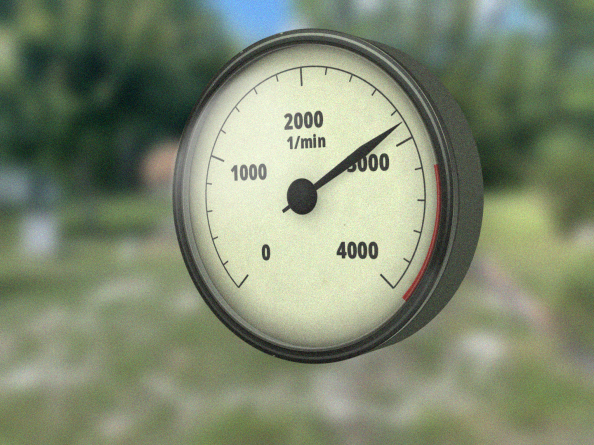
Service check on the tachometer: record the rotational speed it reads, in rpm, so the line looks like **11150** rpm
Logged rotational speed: **2900** rpm
